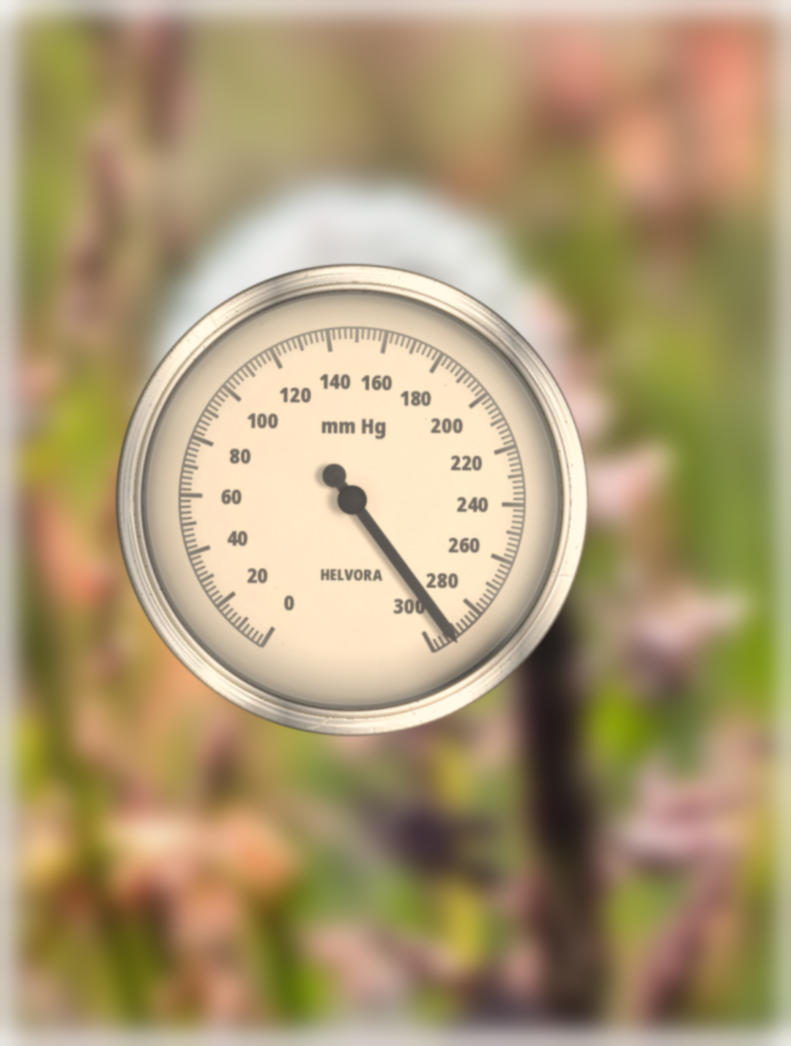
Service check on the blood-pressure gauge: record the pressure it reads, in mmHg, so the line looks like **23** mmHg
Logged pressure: **292** mmHg
